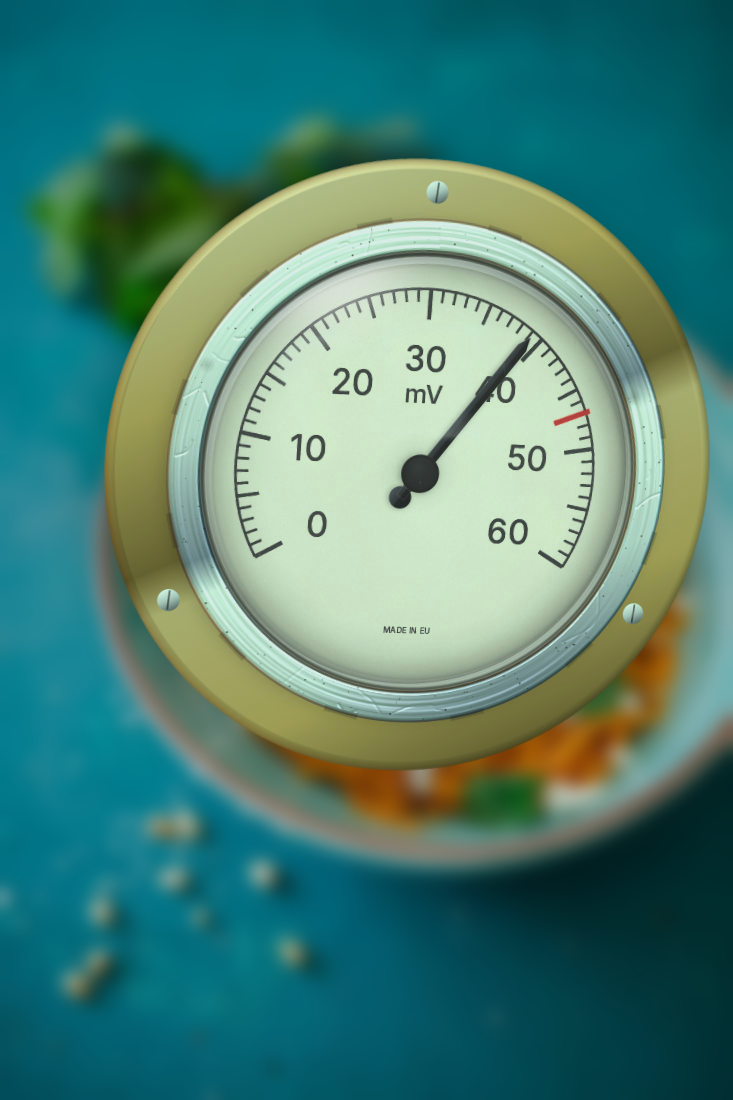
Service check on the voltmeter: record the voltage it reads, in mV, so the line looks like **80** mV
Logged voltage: **39** mV
